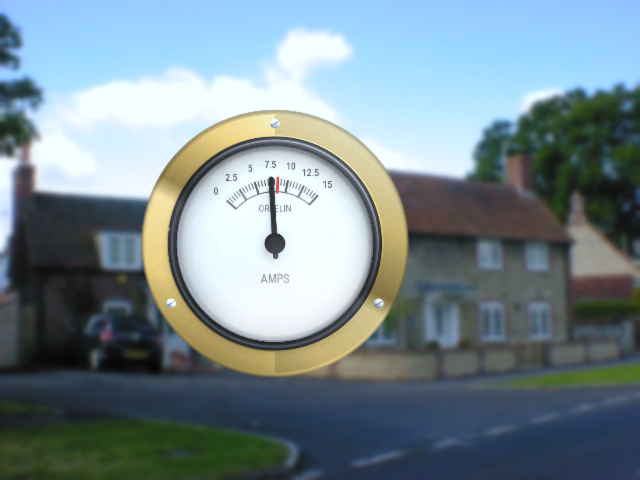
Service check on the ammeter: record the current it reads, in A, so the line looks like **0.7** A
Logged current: **7.5** A
